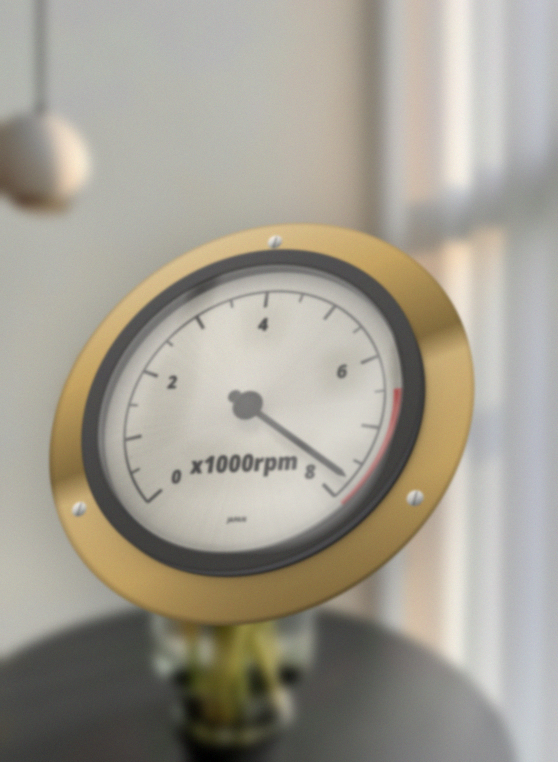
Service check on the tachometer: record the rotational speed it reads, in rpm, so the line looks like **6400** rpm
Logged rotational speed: **7750** rpm
